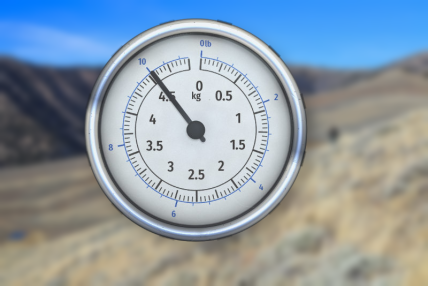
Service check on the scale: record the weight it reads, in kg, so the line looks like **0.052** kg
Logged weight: **4.55** kg
